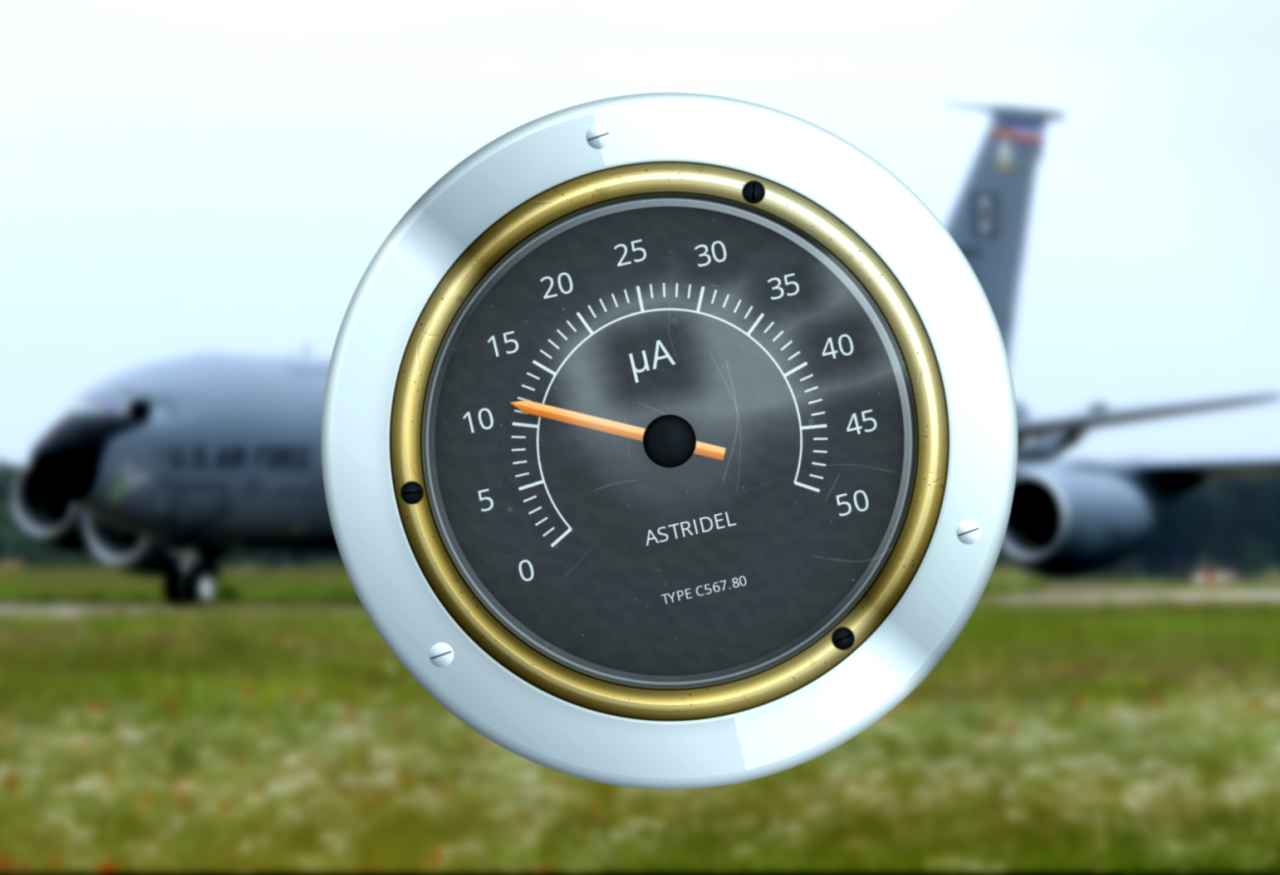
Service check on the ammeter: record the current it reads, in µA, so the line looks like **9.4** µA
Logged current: **11.5** µA
